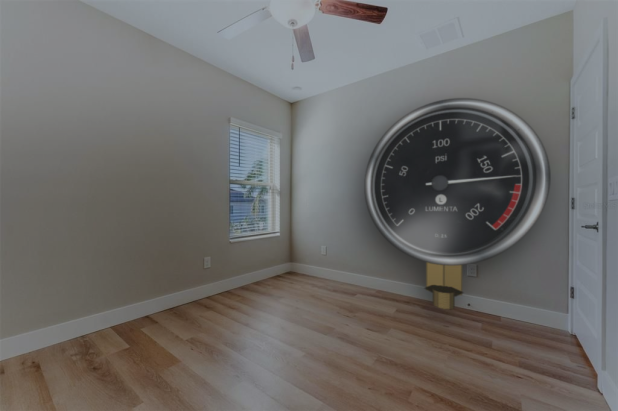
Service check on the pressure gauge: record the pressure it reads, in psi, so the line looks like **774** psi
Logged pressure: **165** psi
